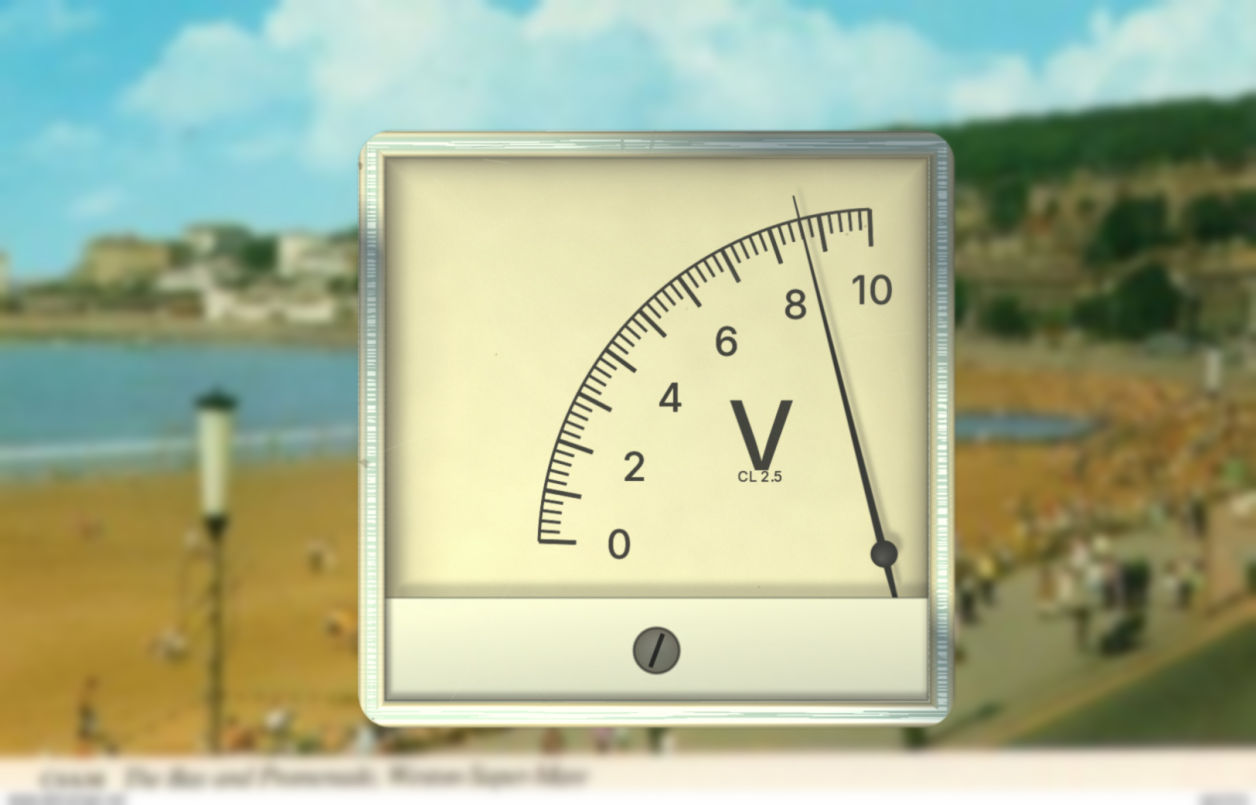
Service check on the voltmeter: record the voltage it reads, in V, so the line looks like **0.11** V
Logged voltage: **8.6** V
